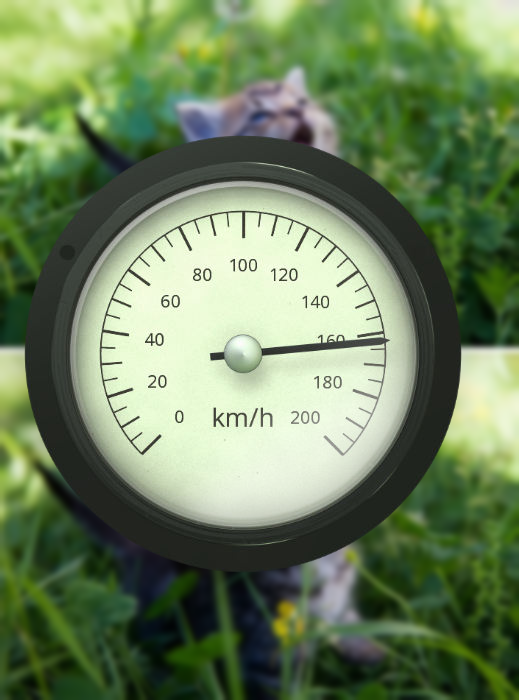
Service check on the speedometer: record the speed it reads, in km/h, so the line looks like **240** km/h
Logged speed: **162.5** km/h
